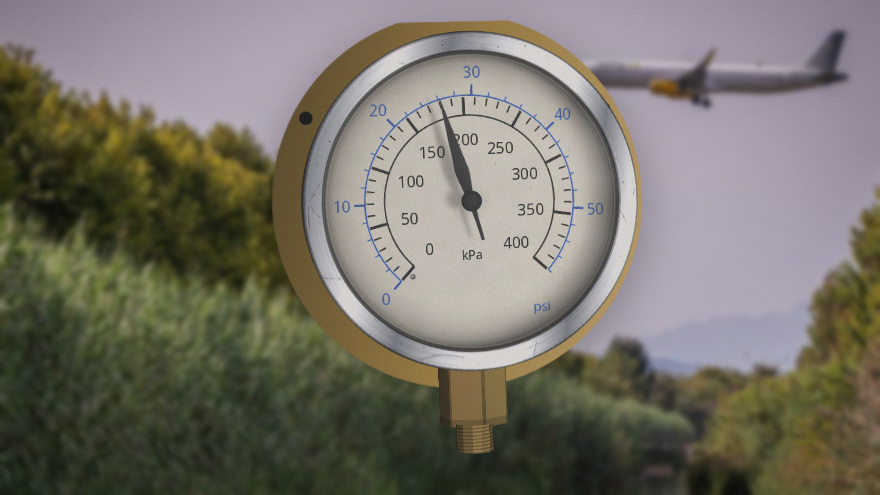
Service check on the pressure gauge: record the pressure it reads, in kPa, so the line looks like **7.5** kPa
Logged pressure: **180** kPa
